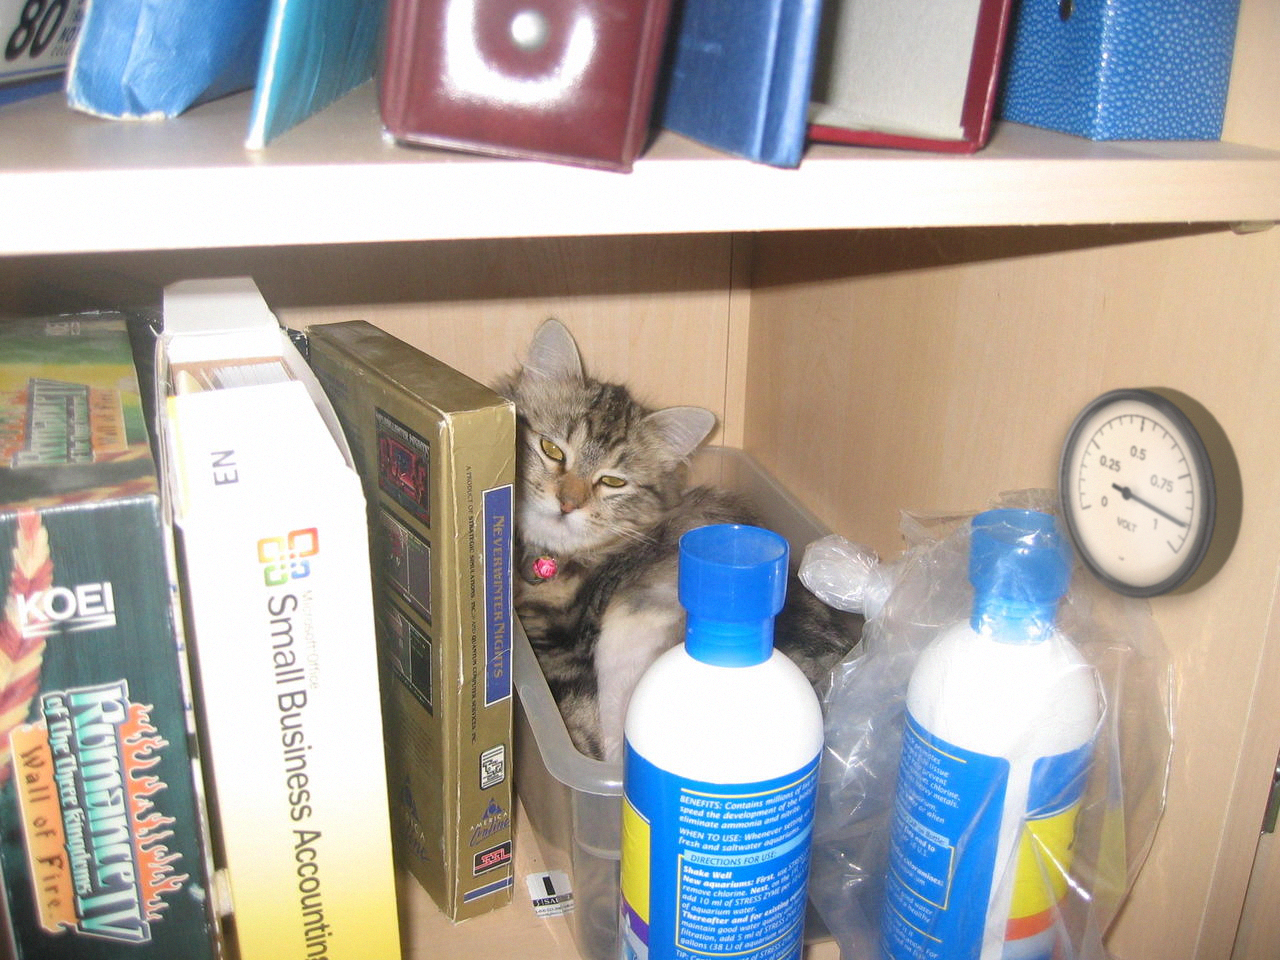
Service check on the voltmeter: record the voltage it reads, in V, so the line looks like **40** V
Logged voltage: **0.9** V
